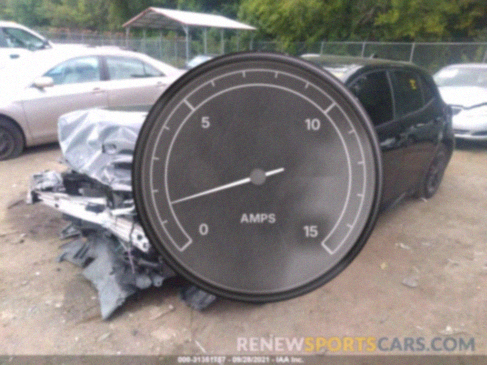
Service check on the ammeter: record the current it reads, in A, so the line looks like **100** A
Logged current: **1.5** A
